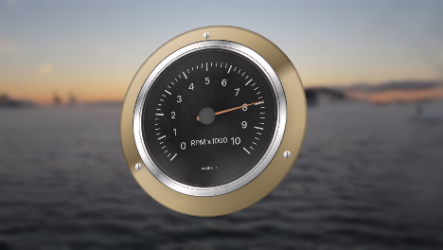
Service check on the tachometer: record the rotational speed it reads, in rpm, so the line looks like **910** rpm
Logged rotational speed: **8000** rpm
